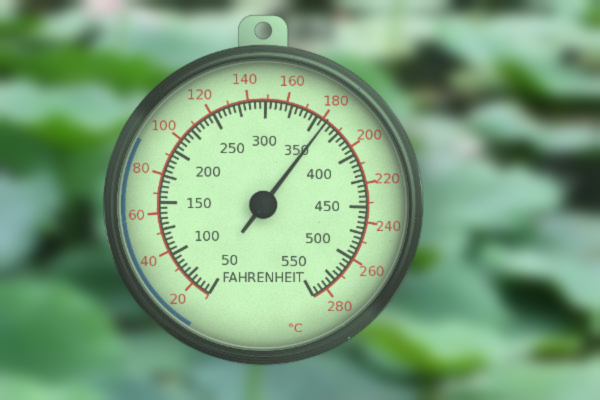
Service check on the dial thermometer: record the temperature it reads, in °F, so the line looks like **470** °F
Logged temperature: **360** °F
